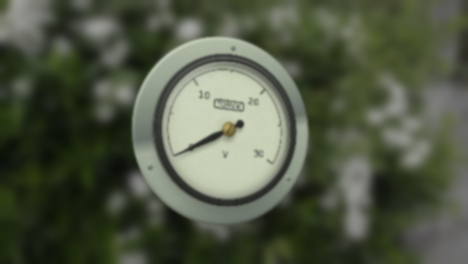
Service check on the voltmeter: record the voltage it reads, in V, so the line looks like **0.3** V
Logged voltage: **0** V
